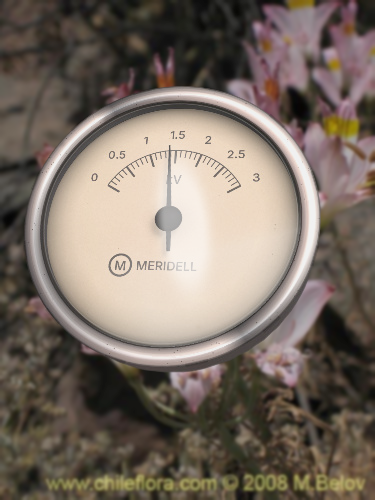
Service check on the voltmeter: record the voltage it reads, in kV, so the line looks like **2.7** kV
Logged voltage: **1.4** kV
